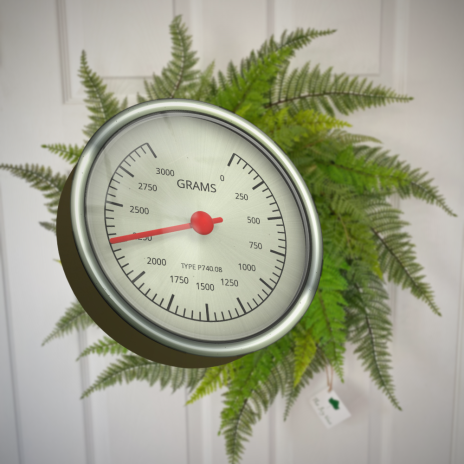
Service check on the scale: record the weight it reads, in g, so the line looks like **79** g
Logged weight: **2250** g
